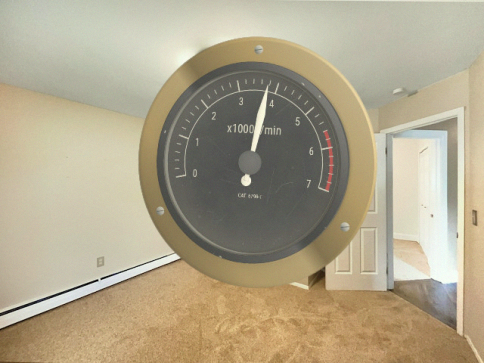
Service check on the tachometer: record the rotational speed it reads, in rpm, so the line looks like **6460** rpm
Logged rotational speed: **3800** rpm
